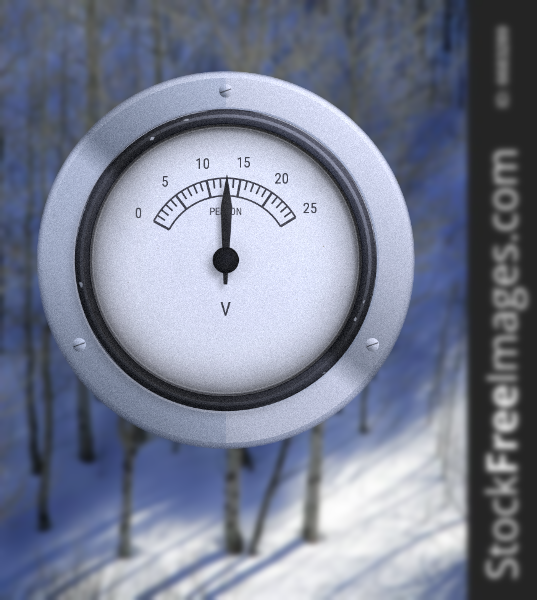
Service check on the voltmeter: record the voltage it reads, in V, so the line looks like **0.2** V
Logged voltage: **13** V
